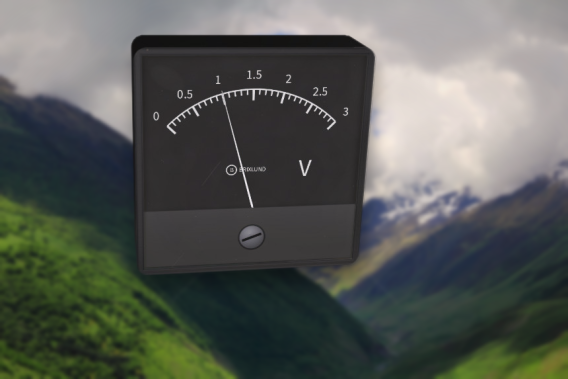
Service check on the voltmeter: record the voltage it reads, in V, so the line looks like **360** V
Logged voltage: **1** V
